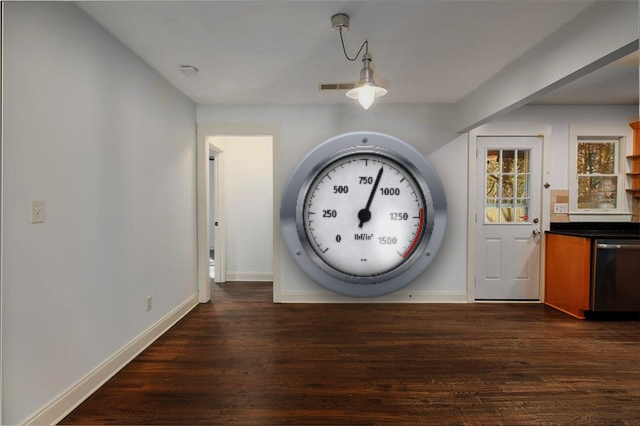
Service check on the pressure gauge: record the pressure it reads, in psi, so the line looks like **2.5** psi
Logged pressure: **850** psi
